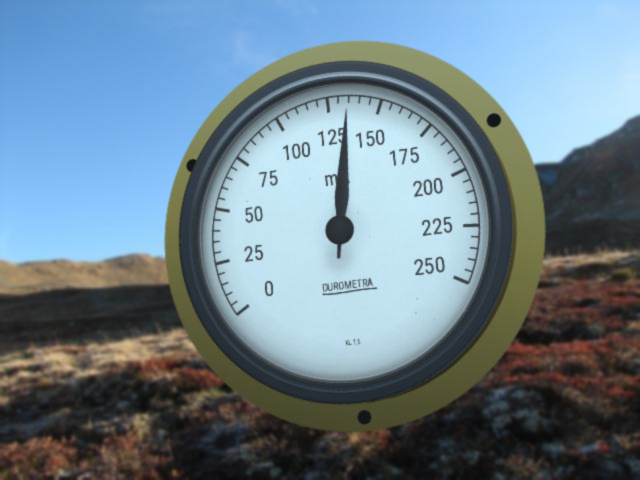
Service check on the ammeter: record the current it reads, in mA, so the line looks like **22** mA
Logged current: **135** mA
